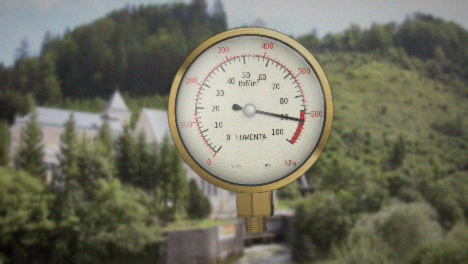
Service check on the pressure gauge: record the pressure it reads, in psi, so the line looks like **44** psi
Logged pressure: **90** psi
